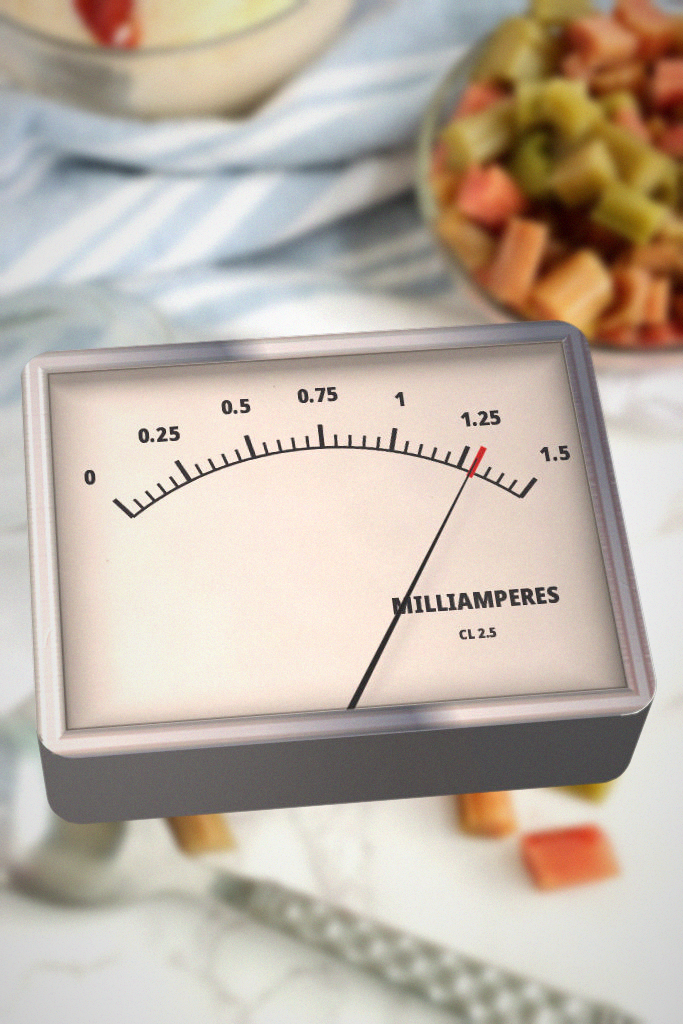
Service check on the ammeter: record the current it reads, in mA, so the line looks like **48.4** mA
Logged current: **1.3** mA
